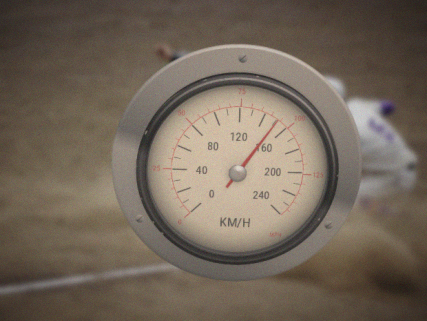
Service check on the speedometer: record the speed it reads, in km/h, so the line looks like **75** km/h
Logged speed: **150** km/h
